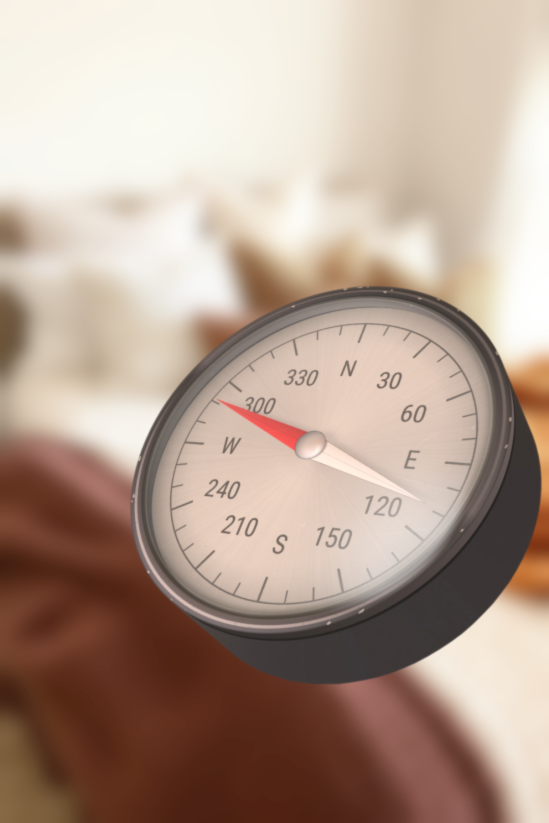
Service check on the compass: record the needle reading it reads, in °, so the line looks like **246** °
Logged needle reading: **290** °
